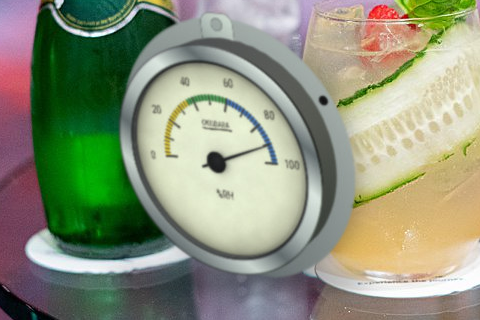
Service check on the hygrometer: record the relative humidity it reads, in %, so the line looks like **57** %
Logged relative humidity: **90** %
